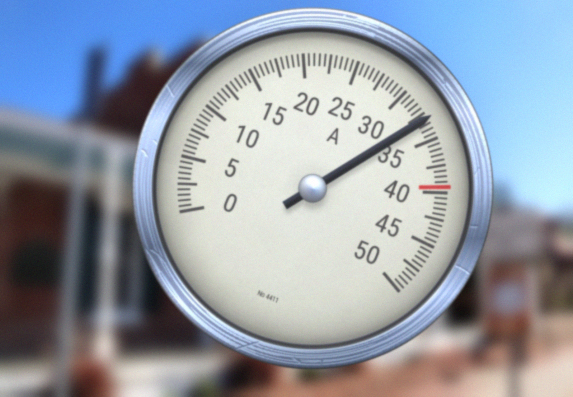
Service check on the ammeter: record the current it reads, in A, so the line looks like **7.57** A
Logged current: **33** A
